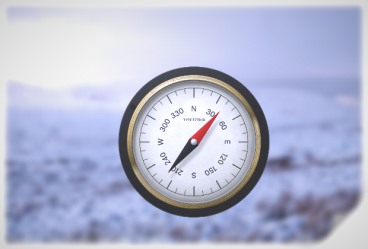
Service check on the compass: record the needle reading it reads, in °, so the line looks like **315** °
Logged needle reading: **40** °
